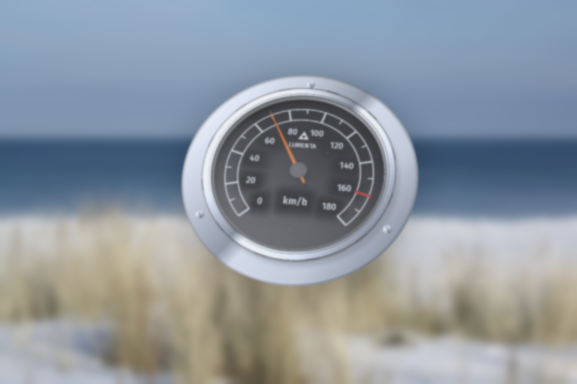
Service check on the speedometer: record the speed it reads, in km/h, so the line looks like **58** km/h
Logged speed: **70** km/h
